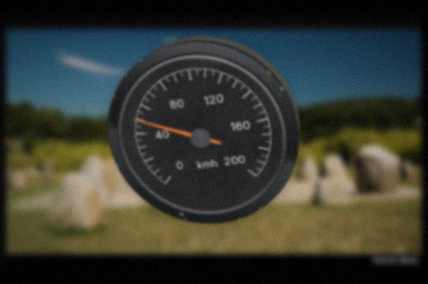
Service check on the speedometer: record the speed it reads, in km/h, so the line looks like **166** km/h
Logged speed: **50** km/h
